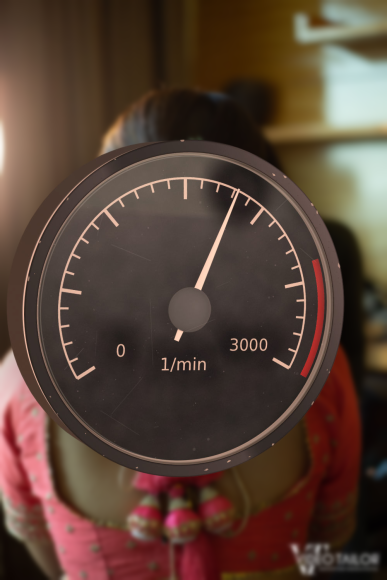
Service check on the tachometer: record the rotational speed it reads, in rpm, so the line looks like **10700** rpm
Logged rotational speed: **1800** rpm
